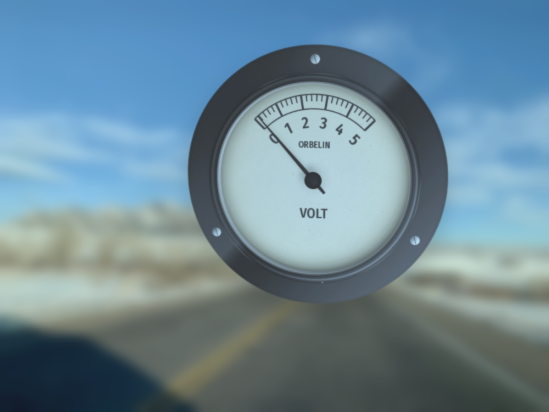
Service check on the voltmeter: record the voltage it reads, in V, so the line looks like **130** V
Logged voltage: **0.2** V
